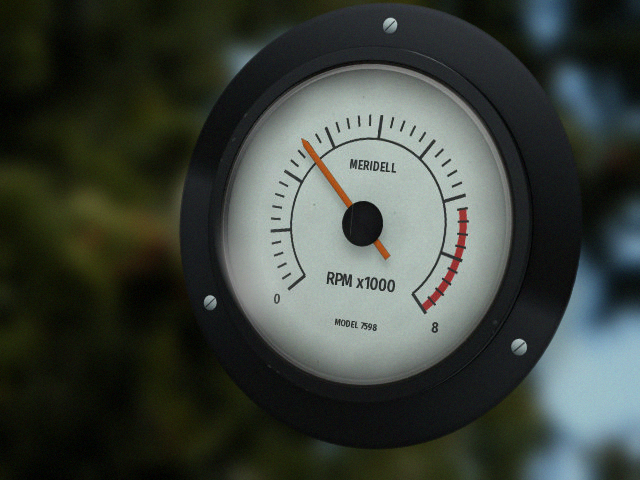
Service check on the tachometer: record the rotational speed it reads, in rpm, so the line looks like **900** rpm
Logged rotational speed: **2600** rpm
